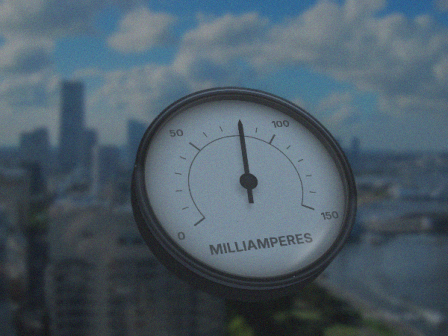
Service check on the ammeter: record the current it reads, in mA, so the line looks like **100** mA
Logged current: **80** mA
